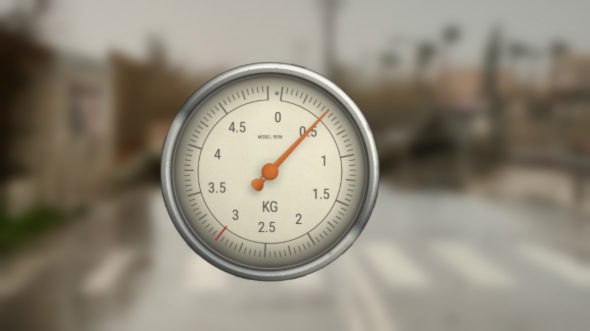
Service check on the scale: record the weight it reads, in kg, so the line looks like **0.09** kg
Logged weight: **0.5** kg
